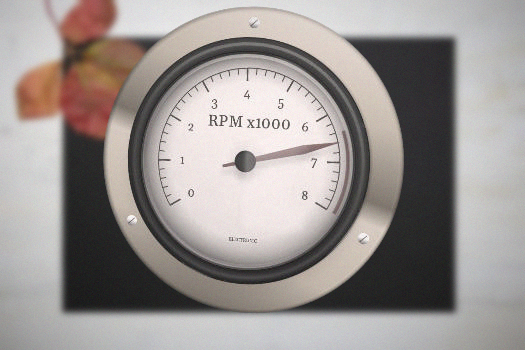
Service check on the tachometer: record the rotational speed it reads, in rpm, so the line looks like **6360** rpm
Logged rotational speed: **6600** rpm
